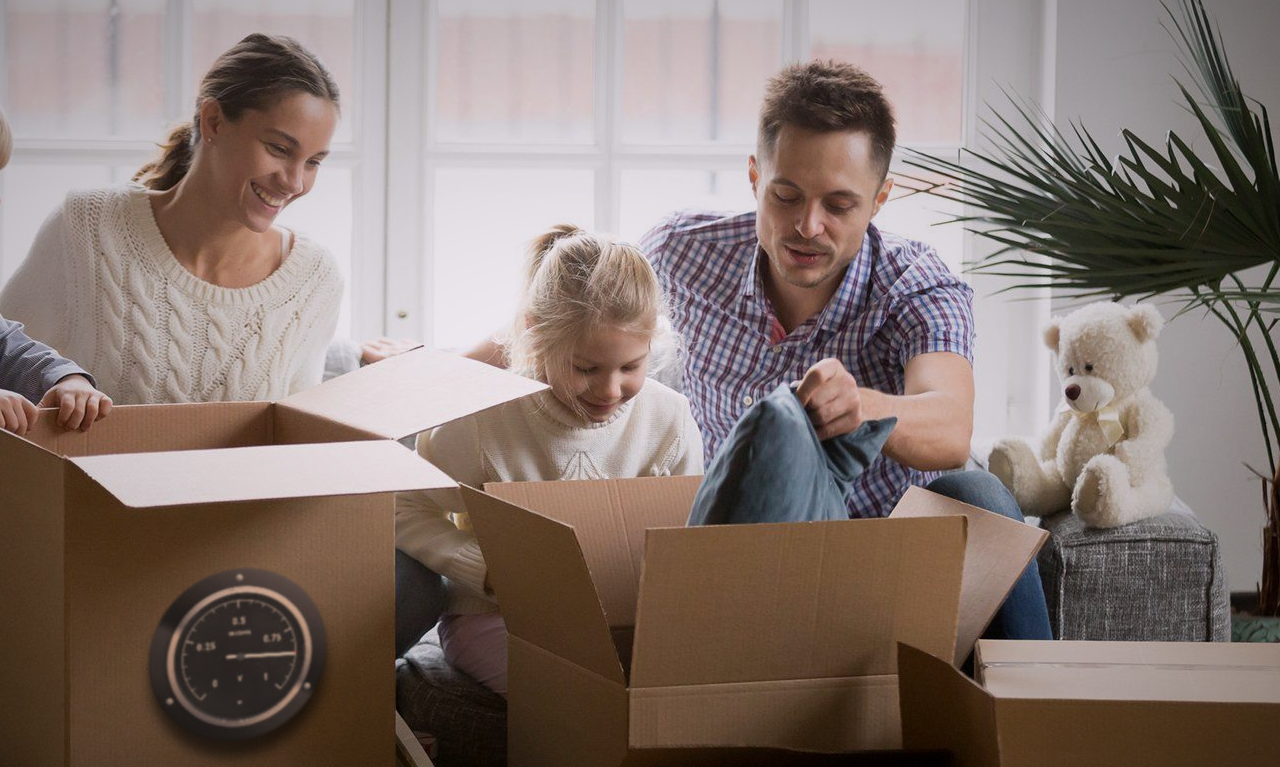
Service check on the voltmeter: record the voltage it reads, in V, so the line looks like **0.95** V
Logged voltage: **0.85** V
